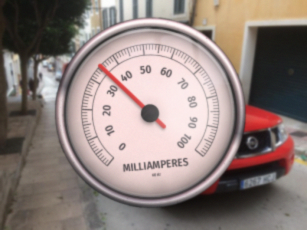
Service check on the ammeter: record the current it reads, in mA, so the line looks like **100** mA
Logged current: **35** mA
